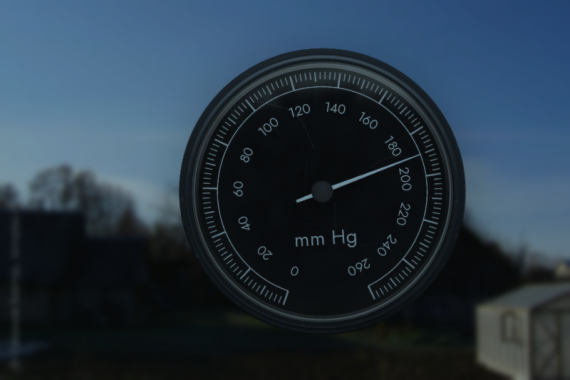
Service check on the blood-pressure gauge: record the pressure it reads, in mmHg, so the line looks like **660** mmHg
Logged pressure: **190** mmHg
